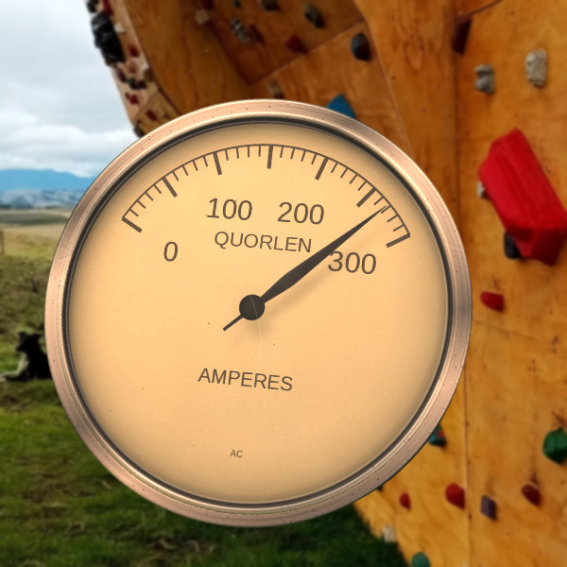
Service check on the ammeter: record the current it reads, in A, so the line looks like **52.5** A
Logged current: **270** A
